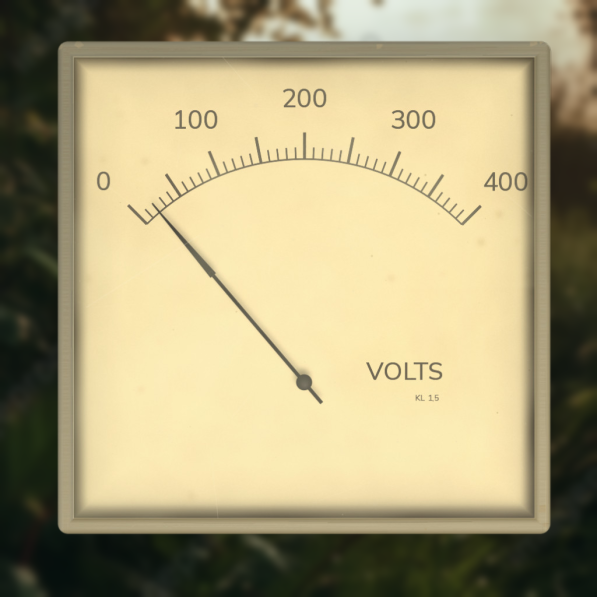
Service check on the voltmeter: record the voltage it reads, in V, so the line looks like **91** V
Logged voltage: **20** V
